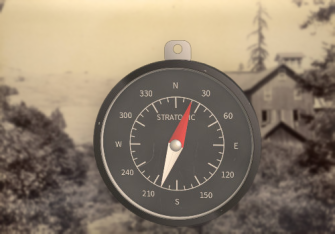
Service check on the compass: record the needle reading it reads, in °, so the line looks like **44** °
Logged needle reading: **20** °
